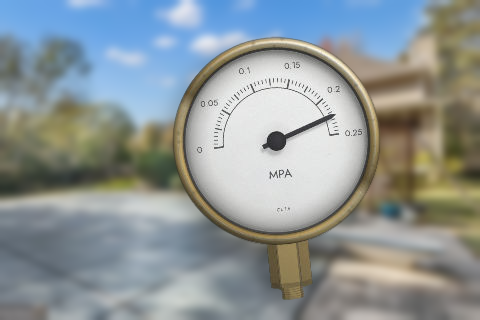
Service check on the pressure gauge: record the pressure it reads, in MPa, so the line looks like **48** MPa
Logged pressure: **0.225** MPa
